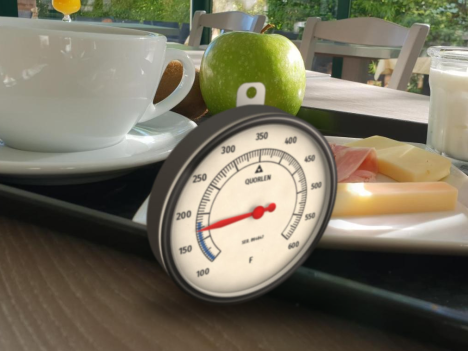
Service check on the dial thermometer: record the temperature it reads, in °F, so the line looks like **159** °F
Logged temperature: **175** °F
